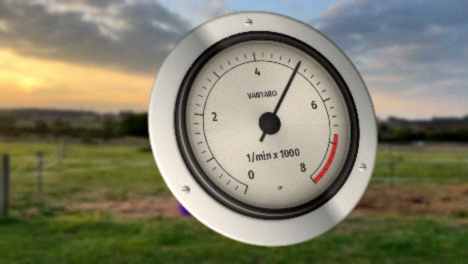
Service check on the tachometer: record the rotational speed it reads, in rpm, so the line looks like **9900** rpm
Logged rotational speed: **5000** rpm
